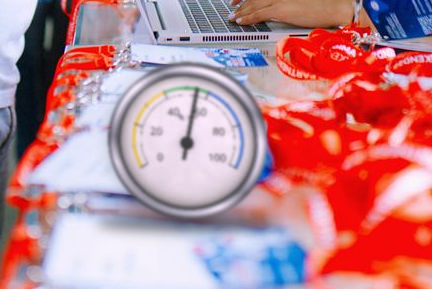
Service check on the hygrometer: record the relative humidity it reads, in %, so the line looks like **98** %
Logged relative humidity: **55** %
